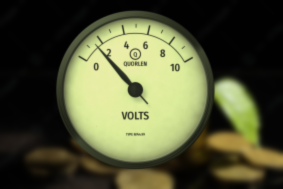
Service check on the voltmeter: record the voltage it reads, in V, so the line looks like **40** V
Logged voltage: **1.5** V
